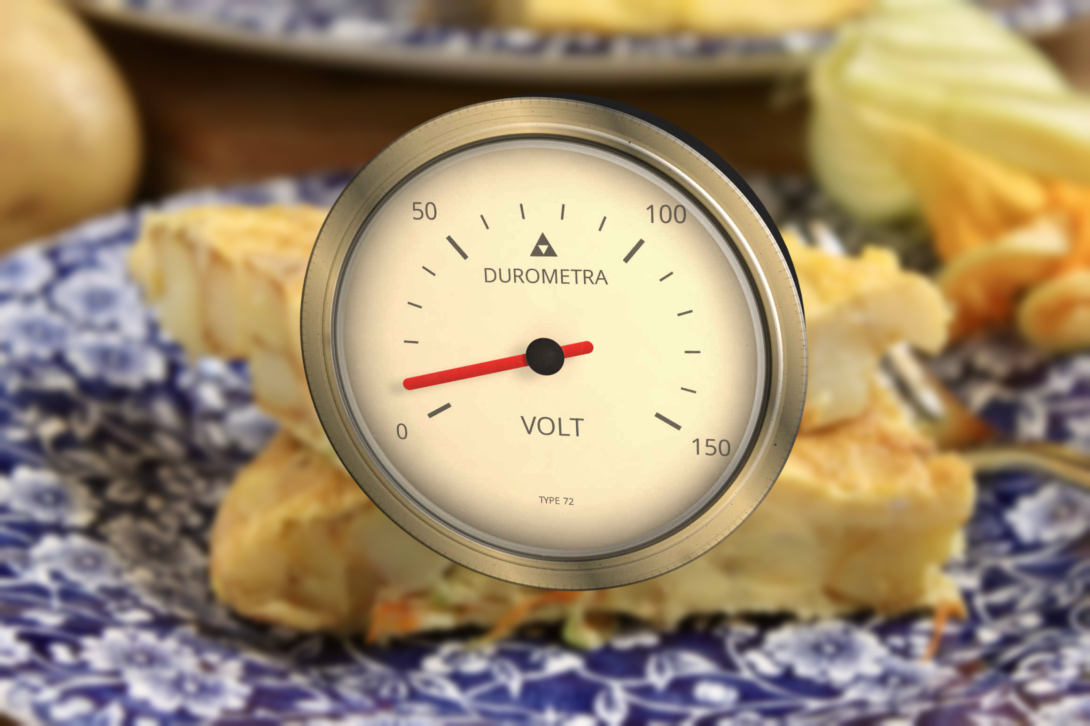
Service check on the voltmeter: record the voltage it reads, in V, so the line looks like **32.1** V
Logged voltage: **10** V
